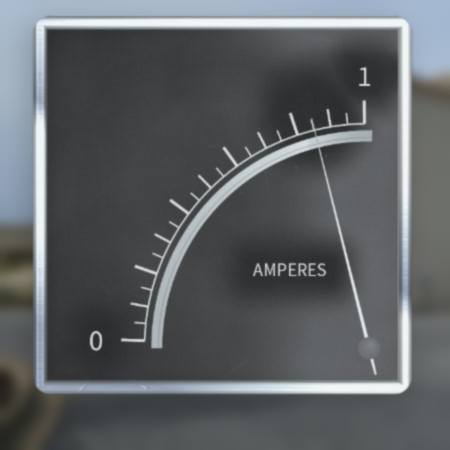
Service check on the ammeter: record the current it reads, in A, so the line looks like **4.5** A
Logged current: **0.85** A
